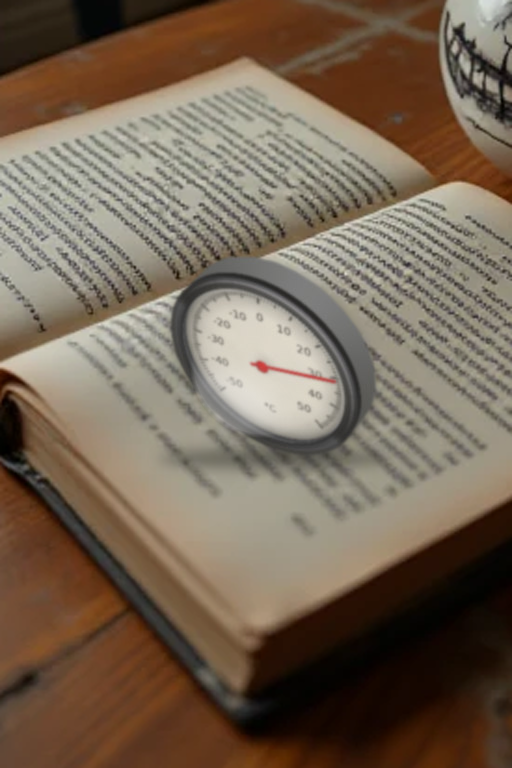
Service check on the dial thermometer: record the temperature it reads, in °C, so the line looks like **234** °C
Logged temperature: **30** °C
